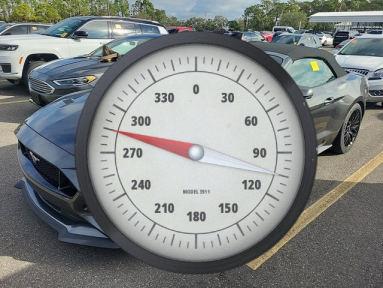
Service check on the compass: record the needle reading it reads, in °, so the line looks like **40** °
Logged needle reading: **285** °
